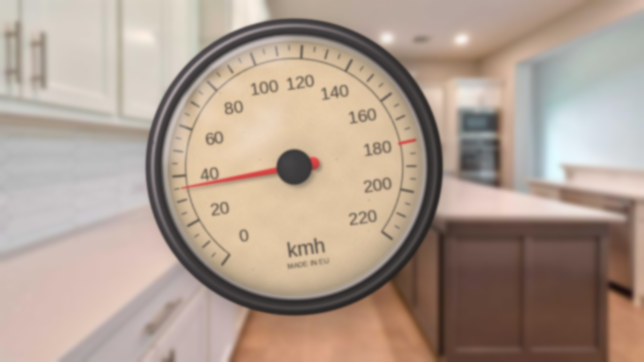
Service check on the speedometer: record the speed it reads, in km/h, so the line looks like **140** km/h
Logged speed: **35** km/h
